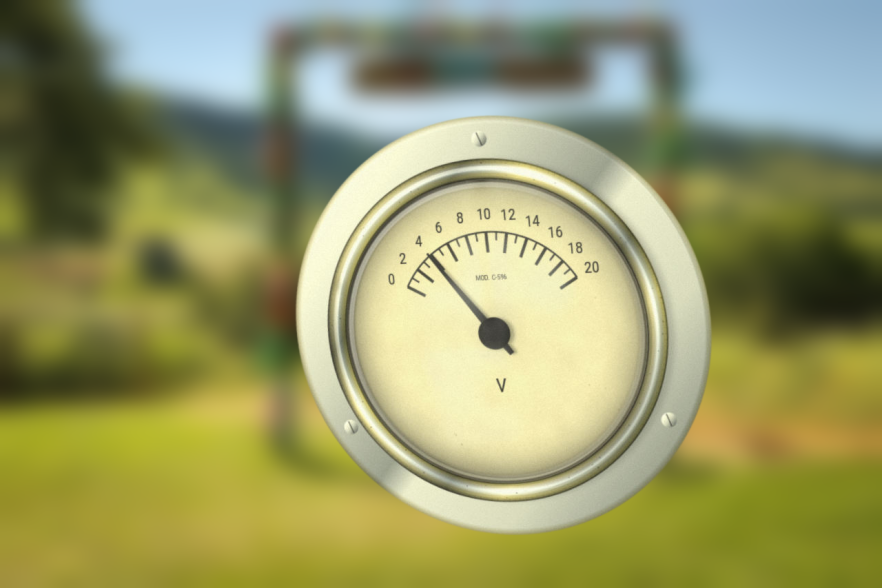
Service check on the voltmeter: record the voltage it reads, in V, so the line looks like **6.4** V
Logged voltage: **4** V
